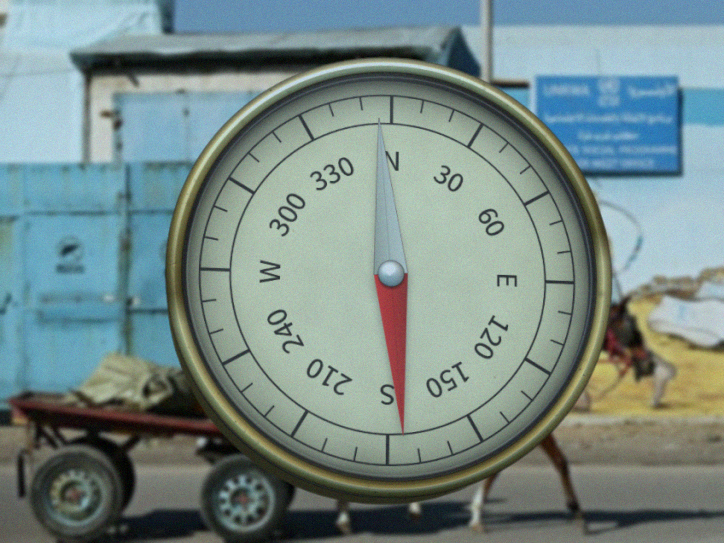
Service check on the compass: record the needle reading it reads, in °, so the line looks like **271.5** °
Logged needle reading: **175** °
